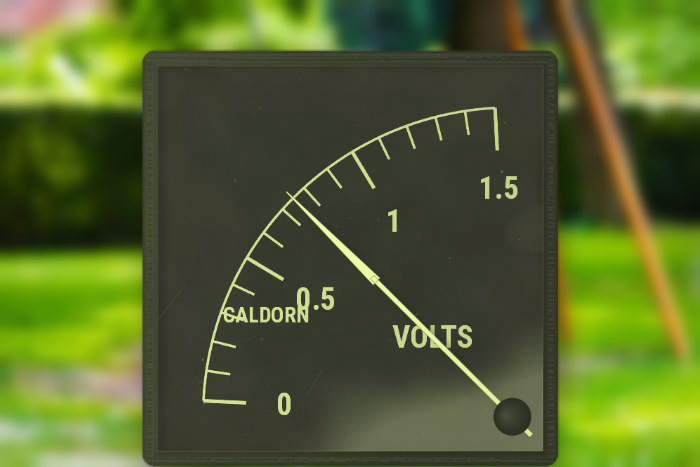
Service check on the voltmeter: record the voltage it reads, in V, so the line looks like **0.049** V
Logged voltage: **0.75** V
